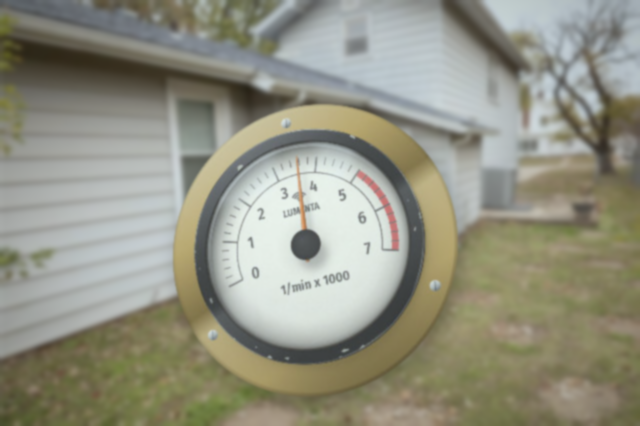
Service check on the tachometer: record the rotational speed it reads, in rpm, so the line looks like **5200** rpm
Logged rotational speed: **3600** rpm
